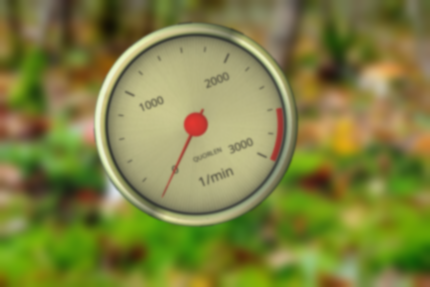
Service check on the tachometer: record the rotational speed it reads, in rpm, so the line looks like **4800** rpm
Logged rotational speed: **0** rpm
